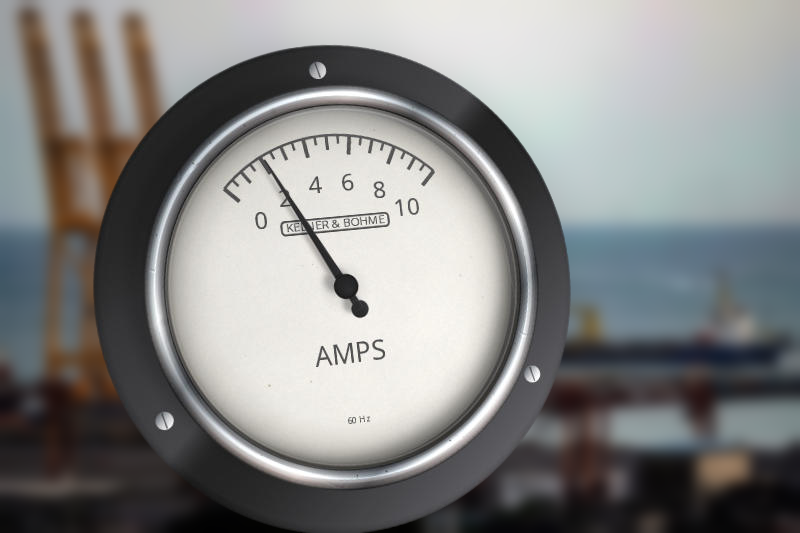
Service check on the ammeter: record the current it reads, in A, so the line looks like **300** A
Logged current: **2** A
